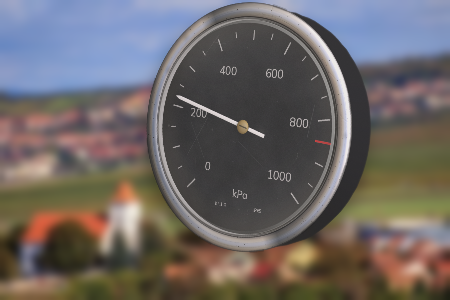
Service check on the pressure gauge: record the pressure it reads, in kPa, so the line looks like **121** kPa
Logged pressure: **225** kPa
